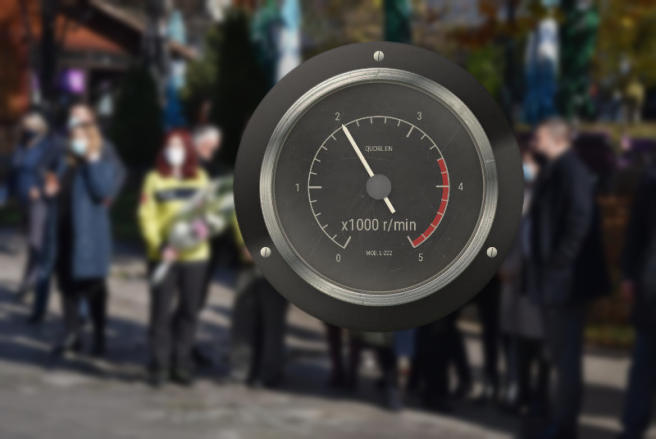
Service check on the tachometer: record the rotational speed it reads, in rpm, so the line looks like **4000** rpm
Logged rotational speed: **2000** rpm
